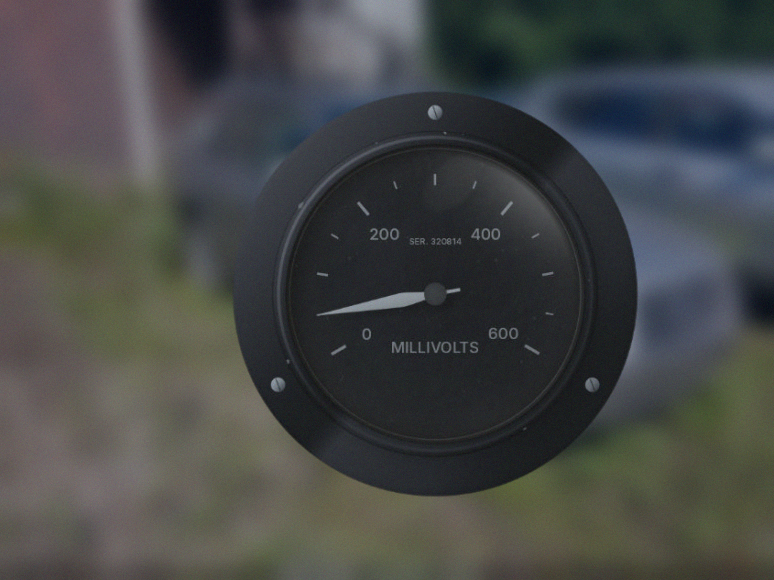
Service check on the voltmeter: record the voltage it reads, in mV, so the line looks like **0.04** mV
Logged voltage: **50** mV
